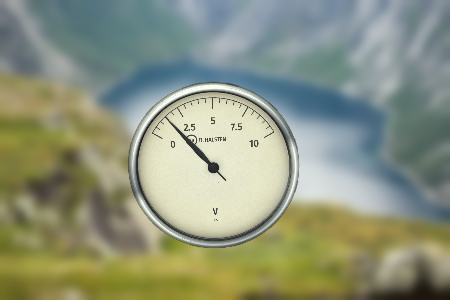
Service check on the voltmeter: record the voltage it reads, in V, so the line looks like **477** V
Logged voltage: **1.5** V
